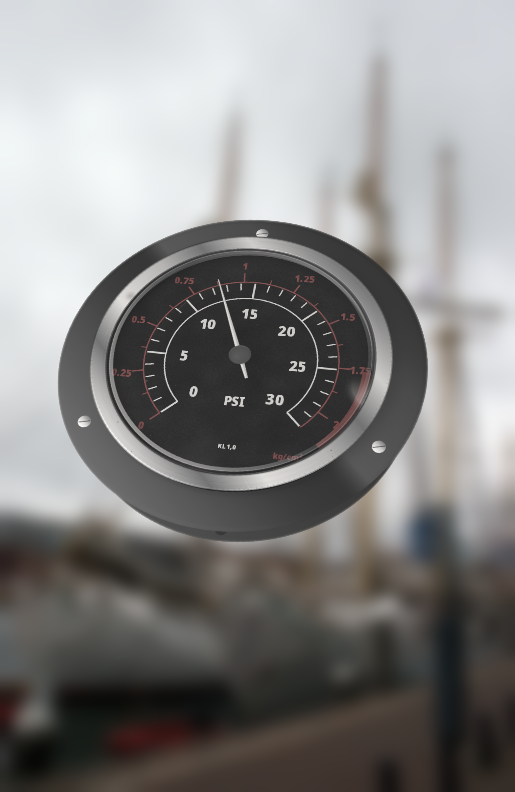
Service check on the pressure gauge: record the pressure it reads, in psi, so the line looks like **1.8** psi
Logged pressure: **12.5** psi
